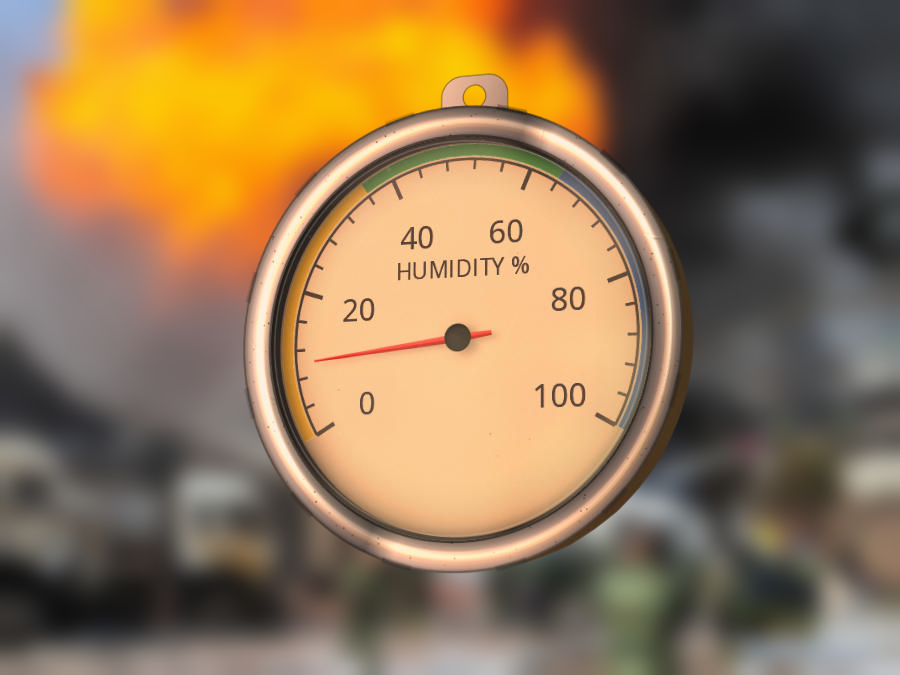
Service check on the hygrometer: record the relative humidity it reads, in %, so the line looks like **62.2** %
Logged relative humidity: **10** %
